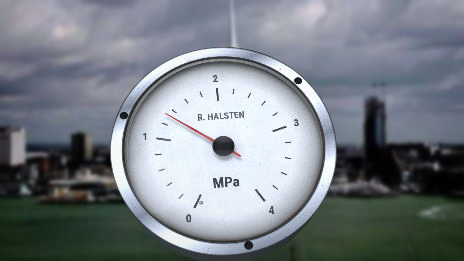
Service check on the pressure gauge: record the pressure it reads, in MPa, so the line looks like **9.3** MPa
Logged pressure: **1.3** MPa
